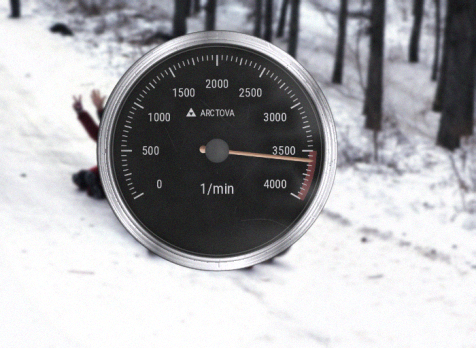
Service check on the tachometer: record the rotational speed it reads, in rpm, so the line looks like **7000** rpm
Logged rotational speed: **3600** rpm
